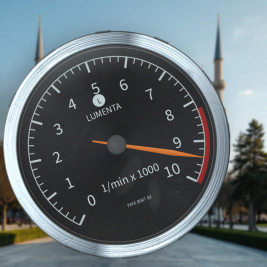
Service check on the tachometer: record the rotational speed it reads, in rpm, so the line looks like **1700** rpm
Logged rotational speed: **9400** rpm
